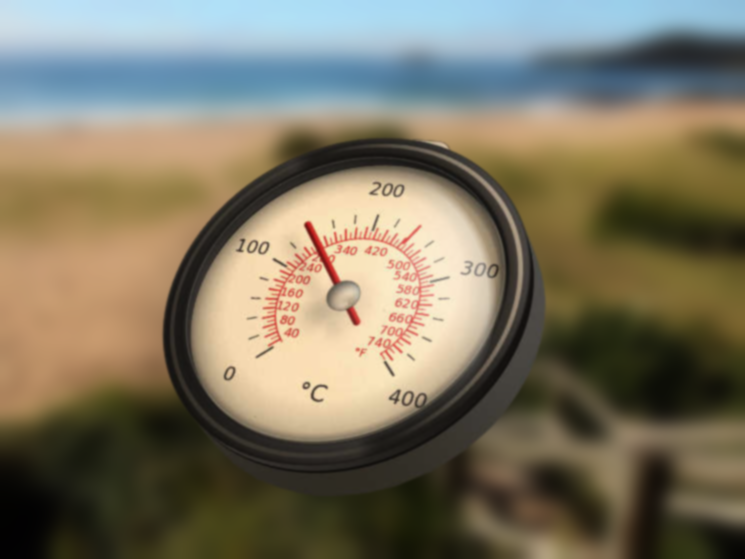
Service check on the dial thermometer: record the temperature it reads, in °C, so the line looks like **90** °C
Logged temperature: **140** °C
